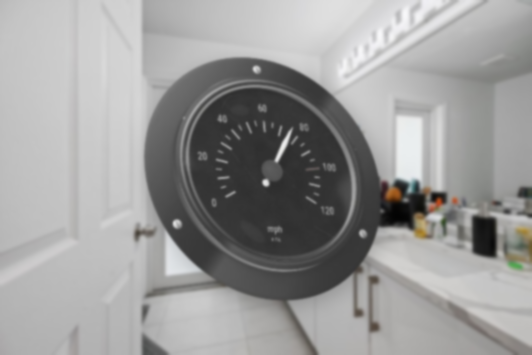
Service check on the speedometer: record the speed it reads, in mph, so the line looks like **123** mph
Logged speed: **75** mph
